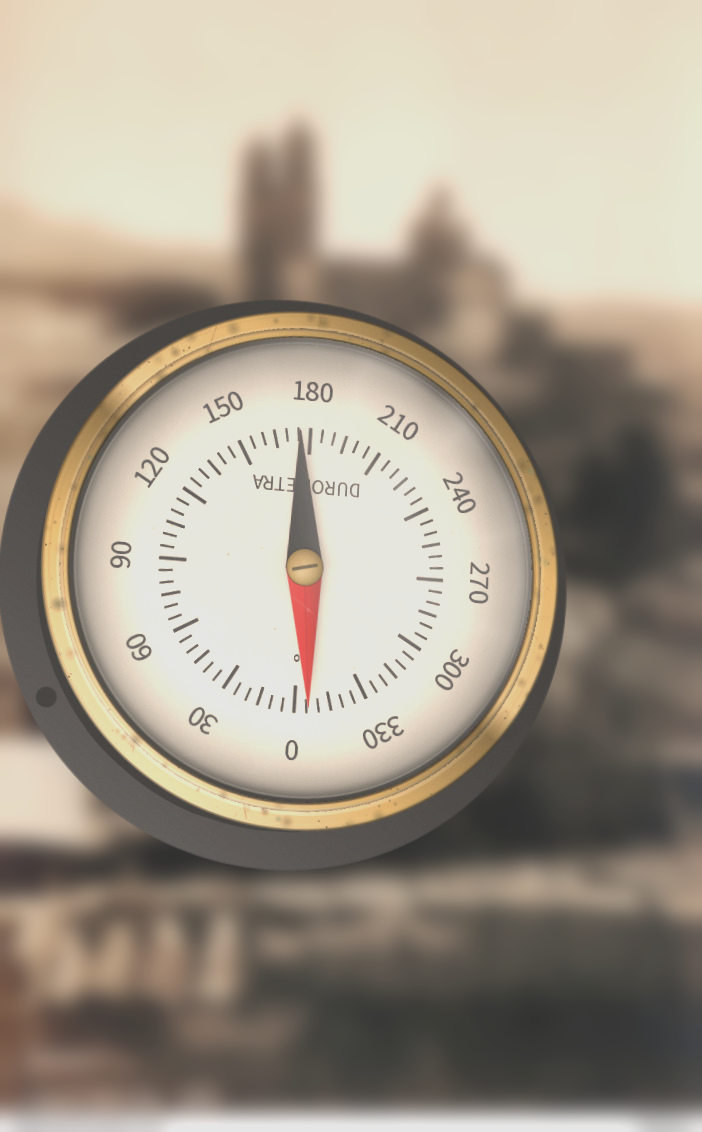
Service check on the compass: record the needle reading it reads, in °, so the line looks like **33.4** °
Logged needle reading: **355** °
